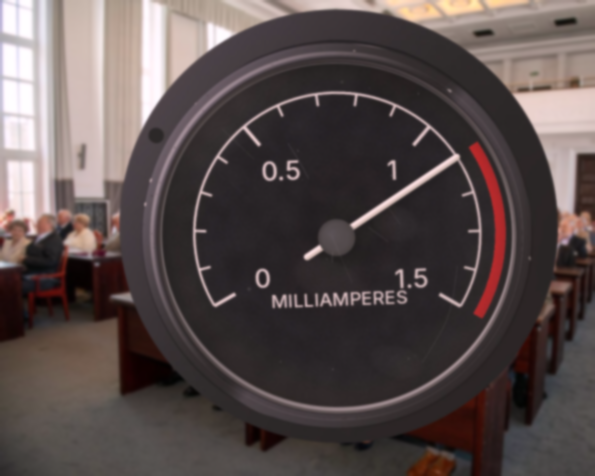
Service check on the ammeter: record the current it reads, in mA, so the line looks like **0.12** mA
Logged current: **1.1** mA
